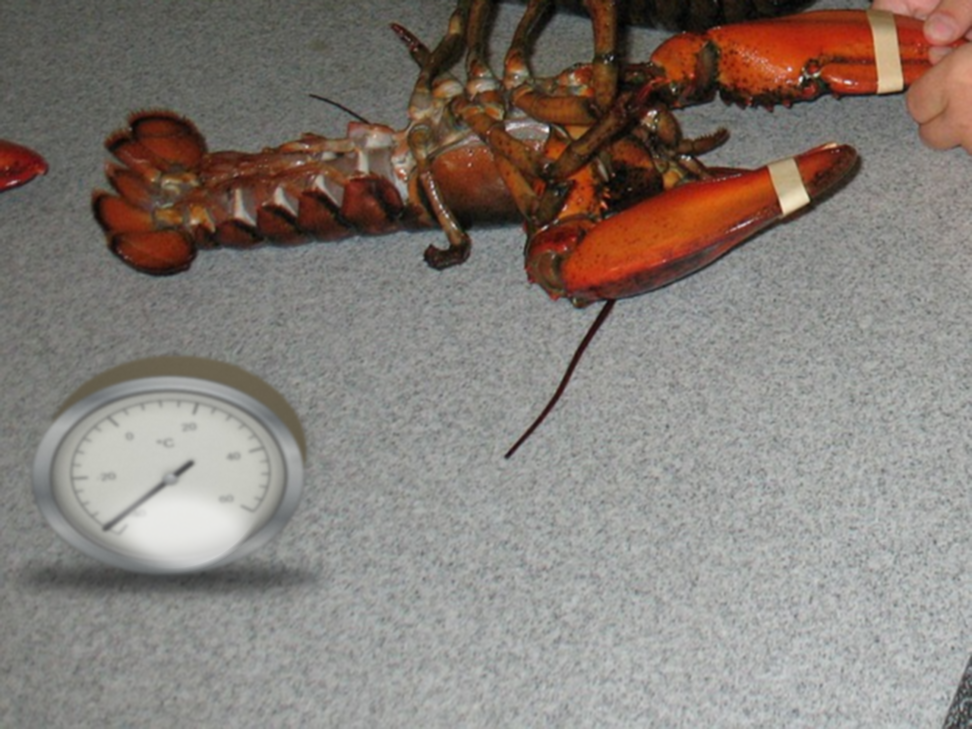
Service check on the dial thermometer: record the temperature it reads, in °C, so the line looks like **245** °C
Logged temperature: **-36** °C
